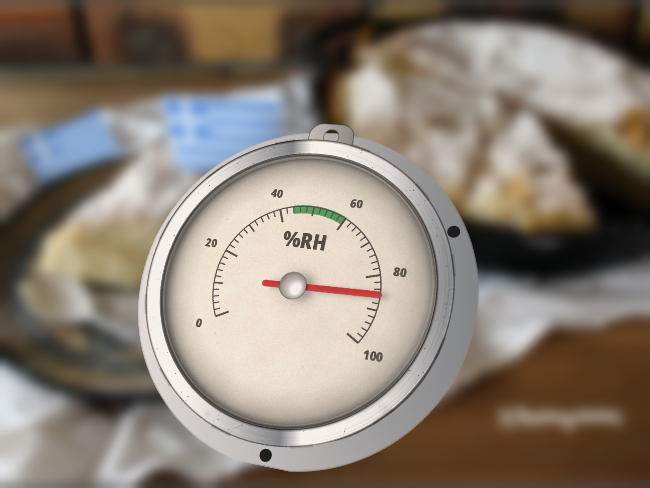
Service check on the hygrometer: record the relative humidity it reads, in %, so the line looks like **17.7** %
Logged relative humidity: **86** %
